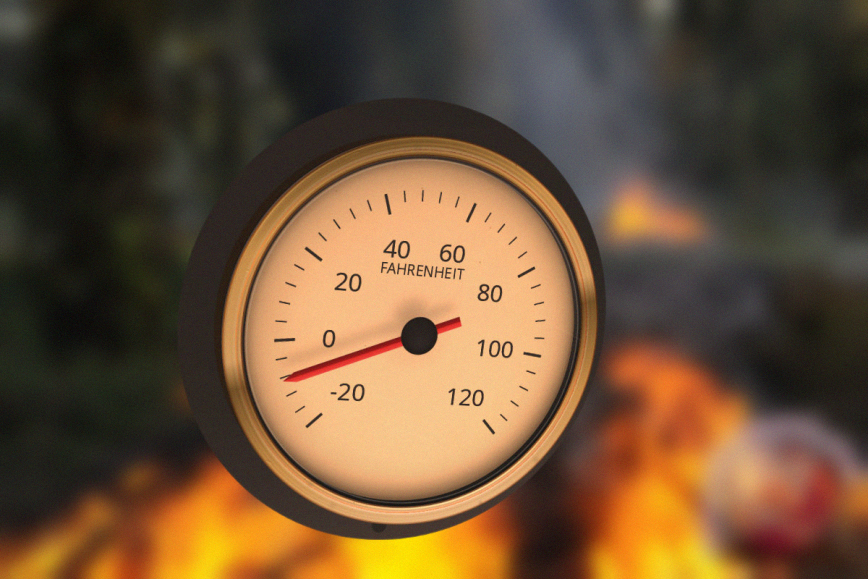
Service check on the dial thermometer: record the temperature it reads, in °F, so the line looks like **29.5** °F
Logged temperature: **-8** °F
